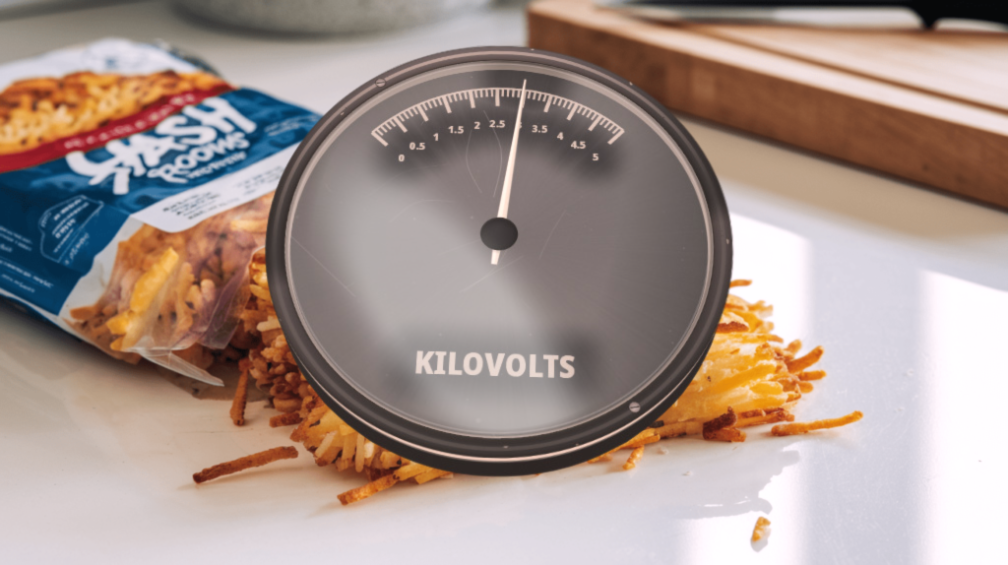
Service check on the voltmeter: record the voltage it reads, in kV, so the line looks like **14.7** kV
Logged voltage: **3** kV
